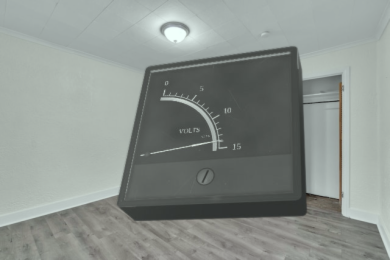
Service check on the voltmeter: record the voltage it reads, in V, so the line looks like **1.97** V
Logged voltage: **14** V
